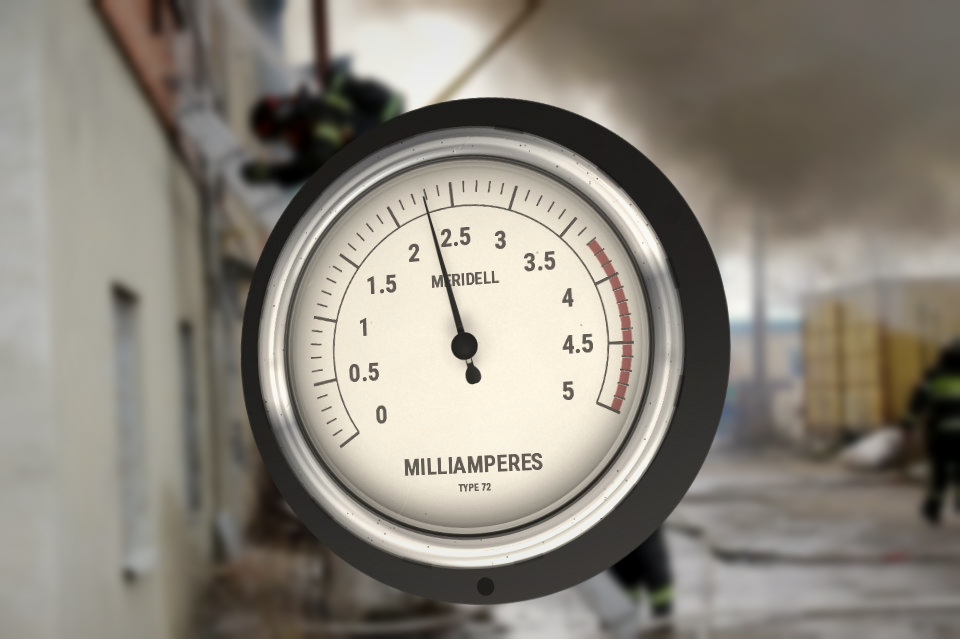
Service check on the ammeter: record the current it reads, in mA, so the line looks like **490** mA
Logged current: **2.3** mA
